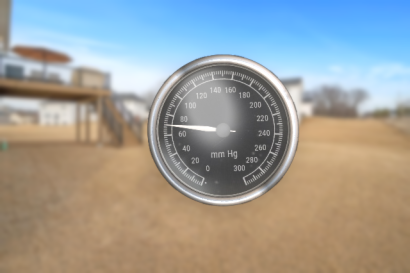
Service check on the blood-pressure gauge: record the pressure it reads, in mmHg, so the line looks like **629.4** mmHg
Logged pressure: **70** mmHg
